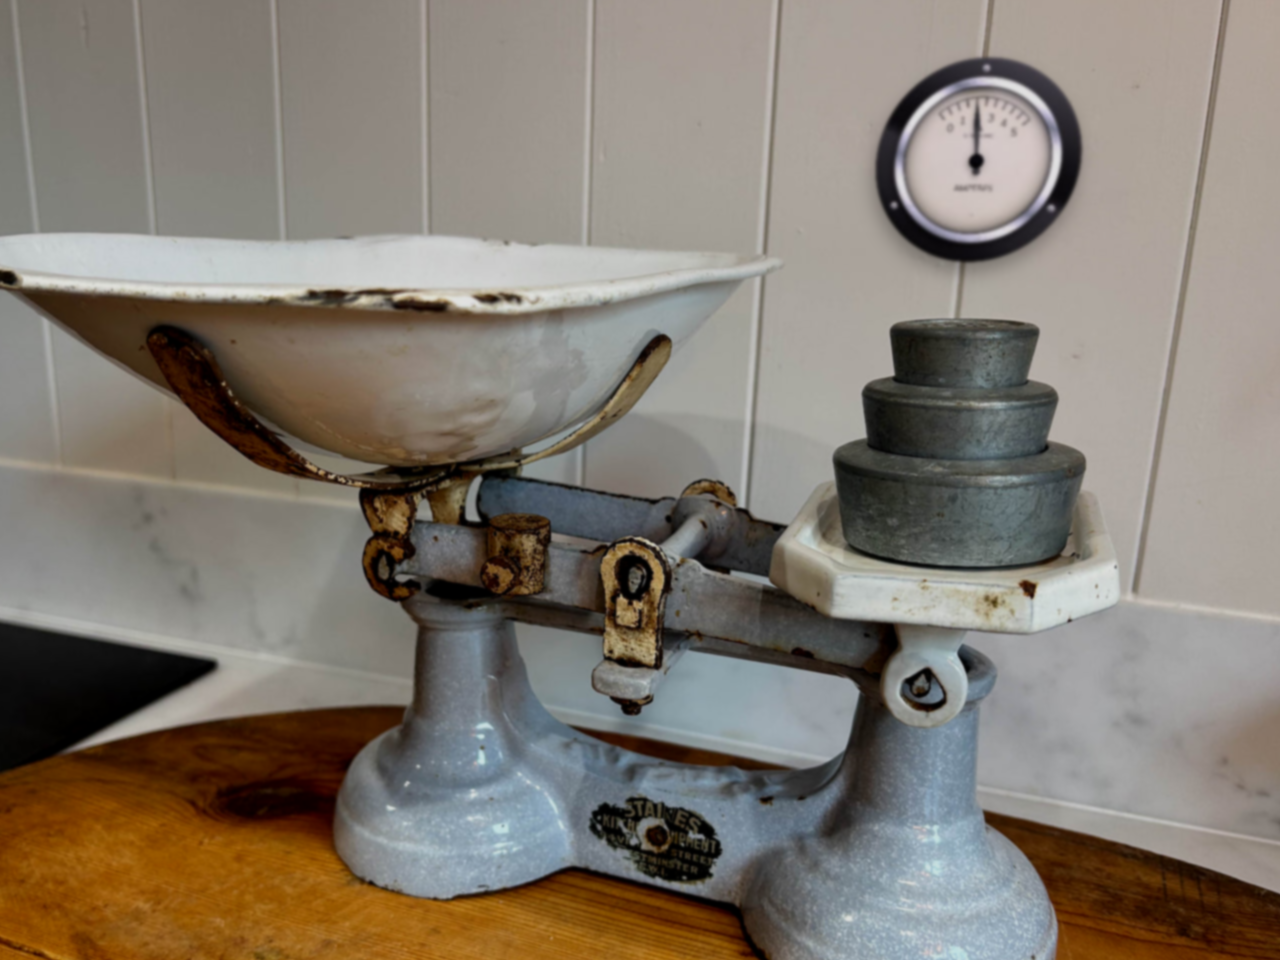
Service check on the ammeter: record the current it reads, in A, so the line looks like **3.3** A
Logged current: **2** A
